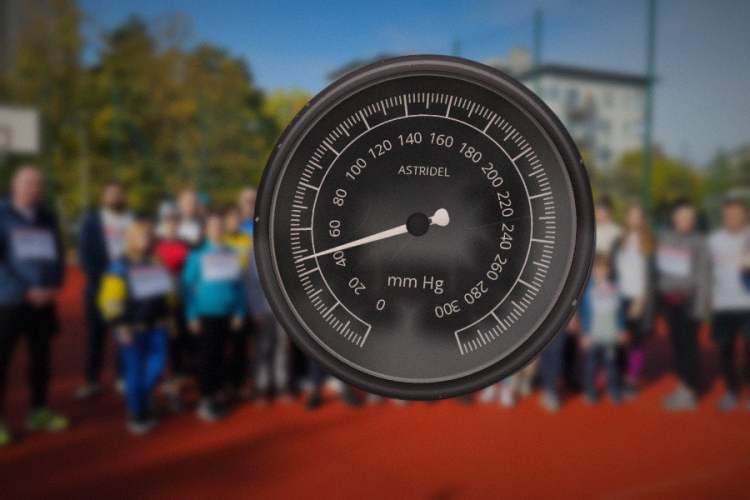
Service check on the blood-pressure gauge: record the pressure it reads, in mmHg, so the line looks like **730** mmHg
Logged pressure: **46** mmHg
